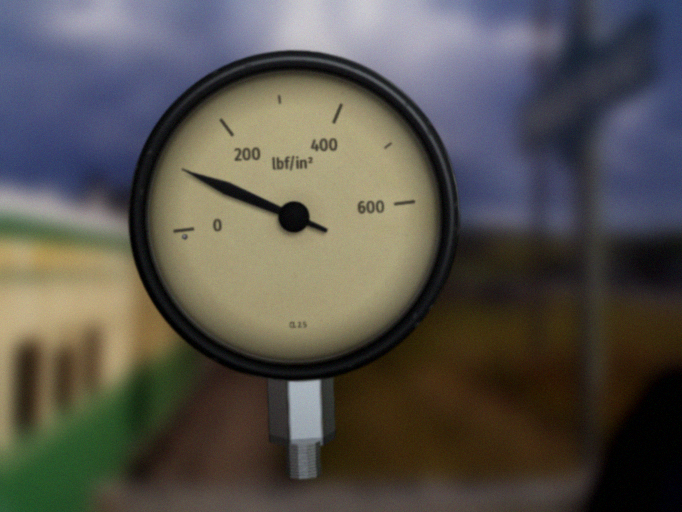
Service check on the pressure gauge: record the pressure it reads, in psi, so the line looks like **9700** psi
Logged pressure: **100** psi
